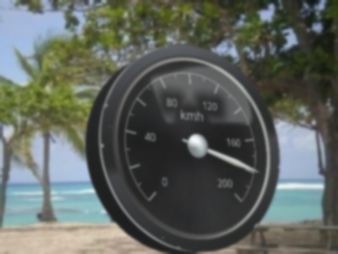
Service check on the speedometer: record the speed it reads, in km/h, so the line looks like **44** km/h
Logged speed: **180** km/h
